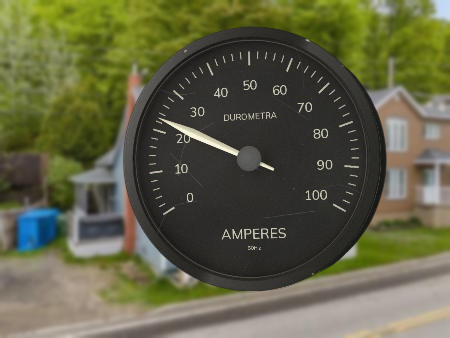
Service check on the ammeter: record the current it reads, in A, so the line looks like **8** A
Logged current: **23** A
